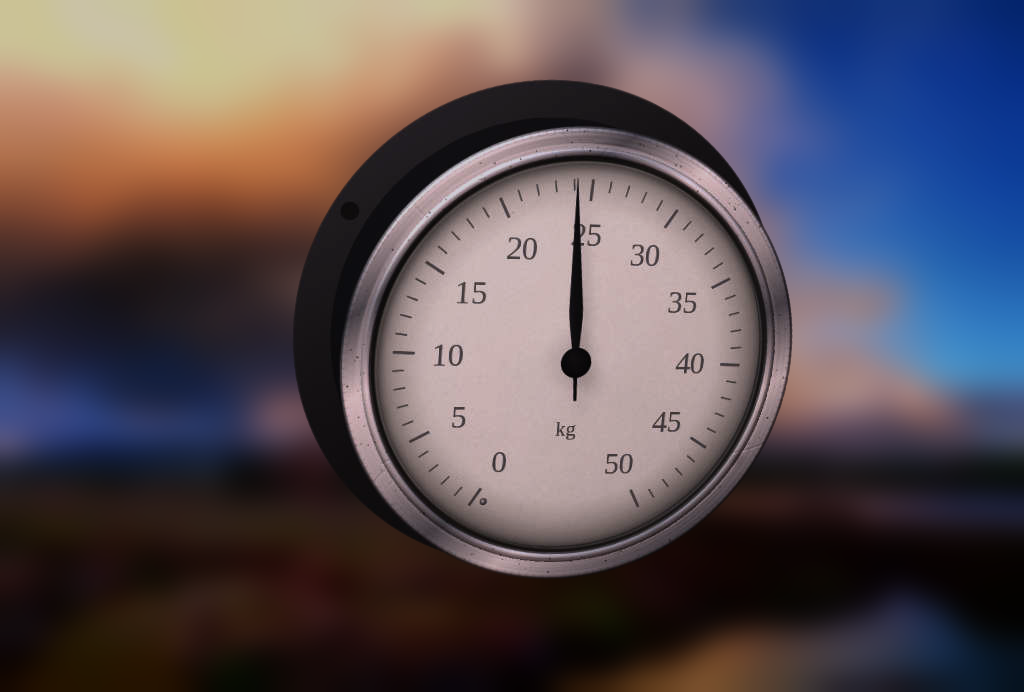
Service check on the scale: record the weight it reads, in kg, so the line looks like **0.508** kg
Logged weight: **24** kg
